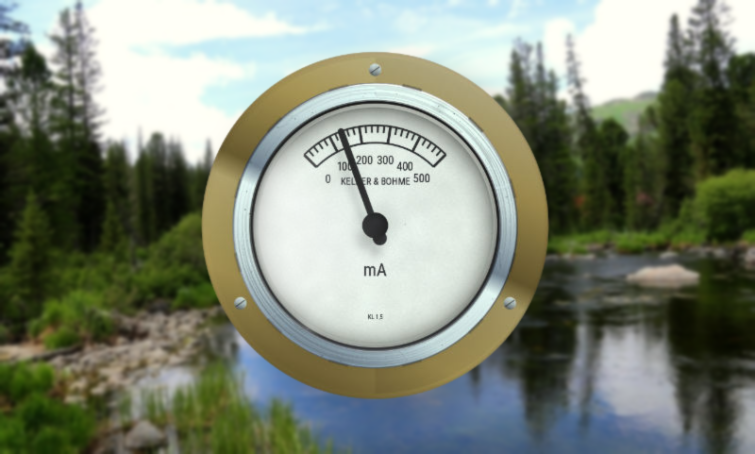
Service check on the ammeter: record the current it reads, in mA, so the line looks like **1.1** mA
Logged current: **140** mA
